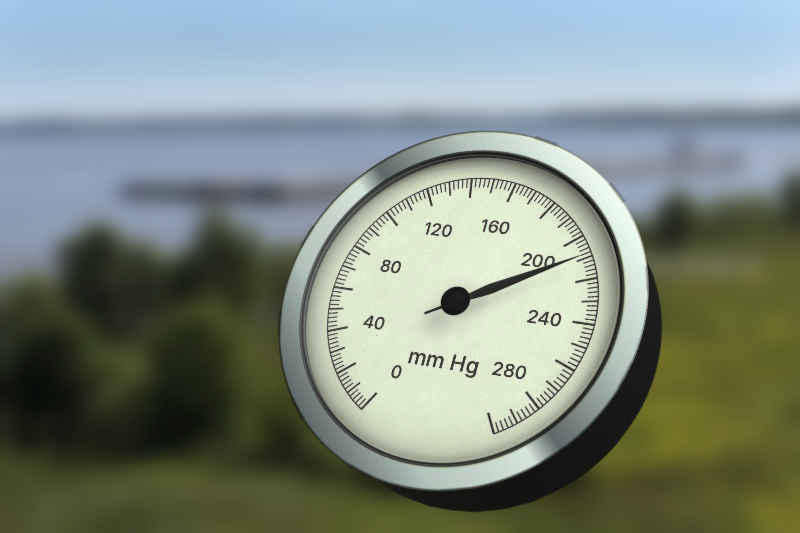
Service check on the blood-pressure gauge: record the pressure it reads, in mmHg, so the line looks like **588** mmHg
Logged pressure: **210** mmHg
